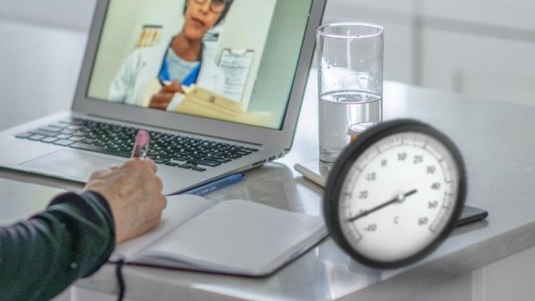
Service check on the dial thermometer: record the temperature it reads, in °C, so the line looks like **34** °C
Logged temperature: **-30** °C
